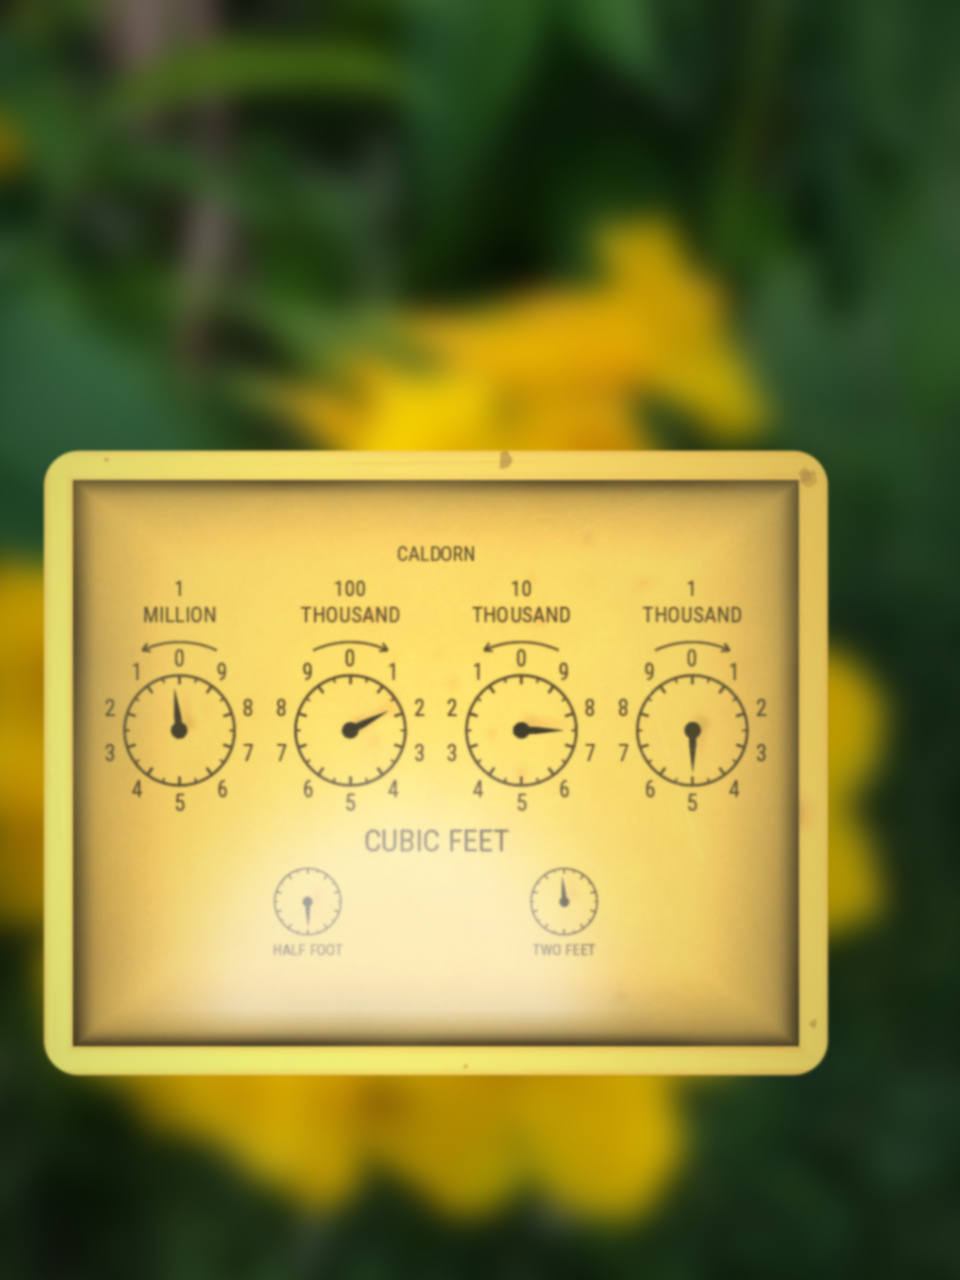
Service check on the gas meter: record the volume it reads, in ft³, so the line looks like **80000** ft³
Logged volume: **17500** ft³
